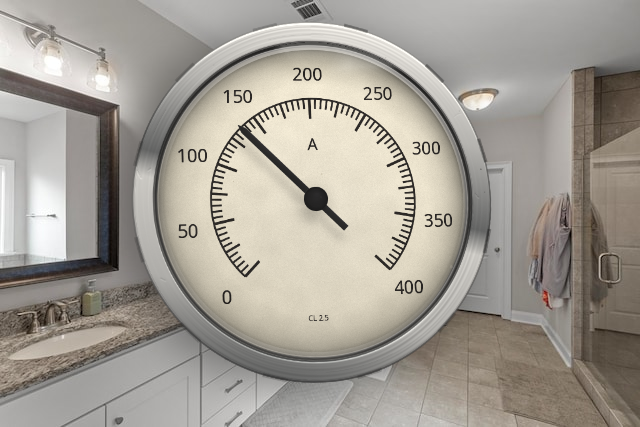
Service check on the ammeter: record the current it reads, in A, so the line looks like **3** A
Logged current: **135** A
